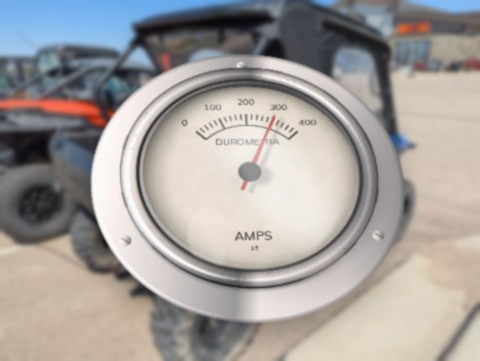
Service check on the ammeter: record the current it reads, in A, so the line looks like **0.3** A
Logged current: **300** A
